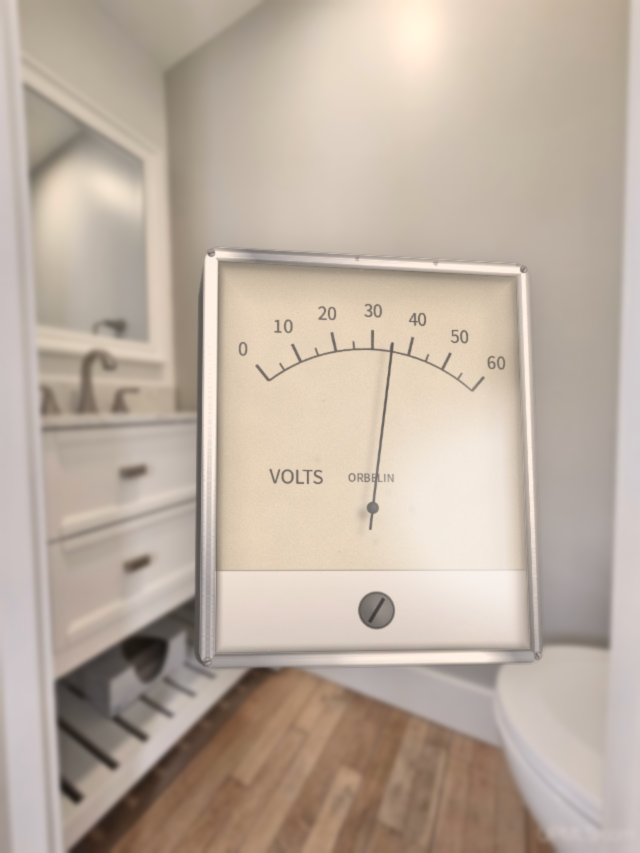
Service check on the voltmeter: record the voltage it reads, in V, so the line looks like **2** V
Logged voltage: **35** V
